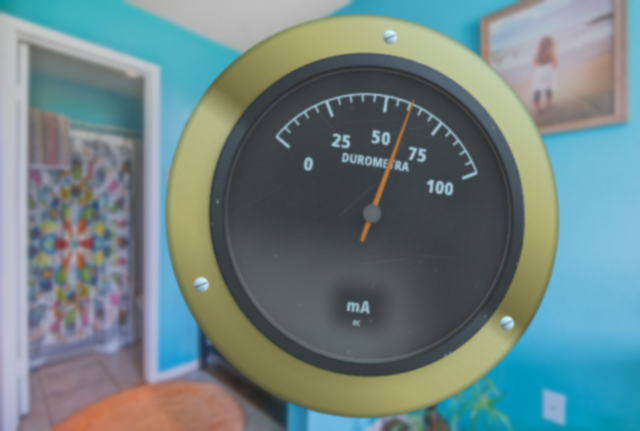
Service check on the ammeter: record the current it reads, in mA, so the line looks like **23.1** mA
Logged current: **60** mA
